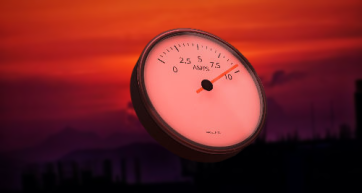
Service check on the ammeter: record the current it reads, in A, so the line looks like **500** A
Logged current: **9.5** A
